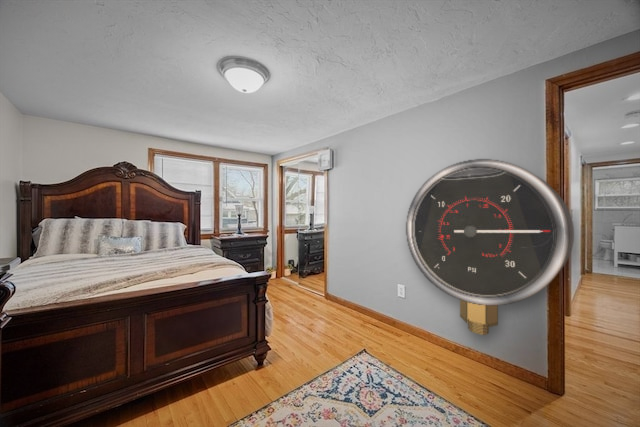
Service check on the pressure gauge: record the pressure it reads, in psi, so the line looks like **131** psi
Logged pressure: **25** psi
